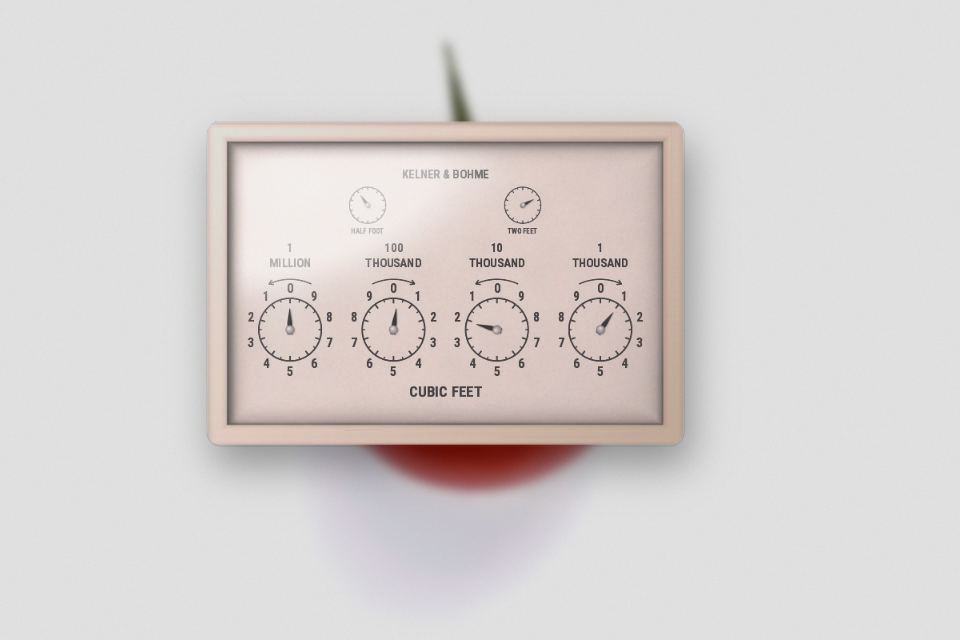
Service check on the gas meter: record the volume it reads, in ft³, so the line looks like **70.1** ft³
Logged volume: **2100** ft³
